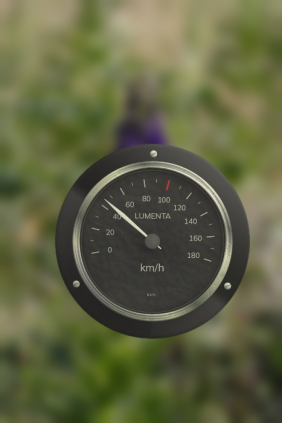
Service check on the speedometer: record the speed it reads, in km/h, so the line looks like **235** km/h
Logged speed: **45** km/h
